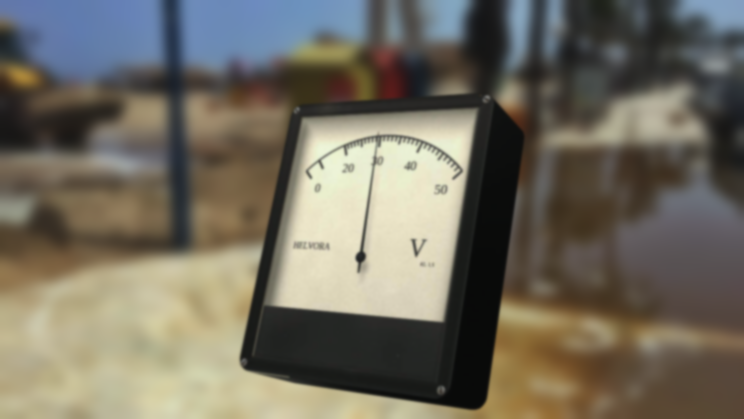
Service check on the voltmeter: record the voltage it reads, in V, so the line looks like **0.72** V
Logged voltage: **30** V
